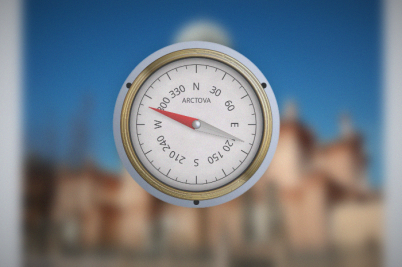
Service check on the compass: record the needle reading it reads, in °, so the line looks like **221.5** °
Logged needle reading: **290** °
